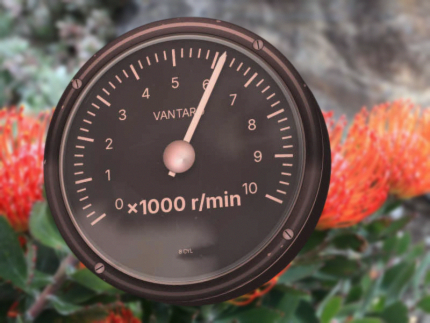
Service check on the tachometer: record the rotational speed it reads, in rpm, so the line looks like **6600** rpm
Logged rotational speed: **6200** rpm
